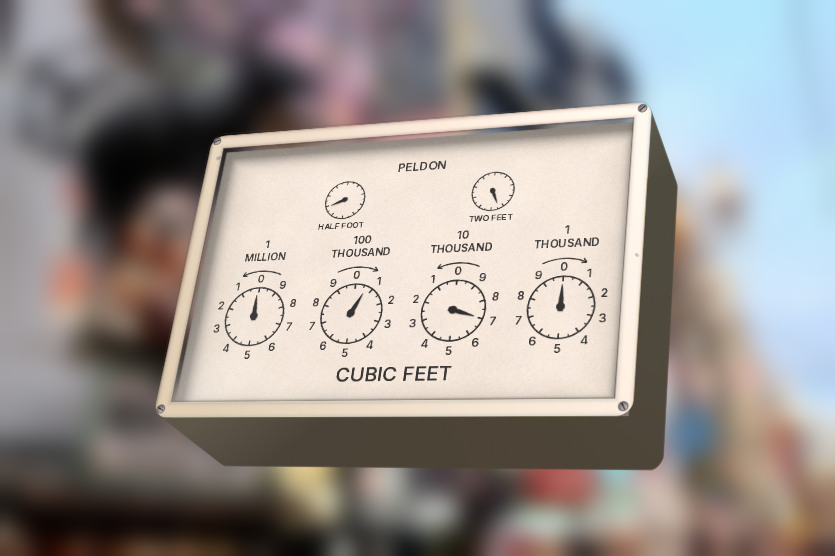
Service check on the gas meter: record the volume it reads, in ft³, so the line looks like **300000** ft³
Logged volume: **7000** ft³
